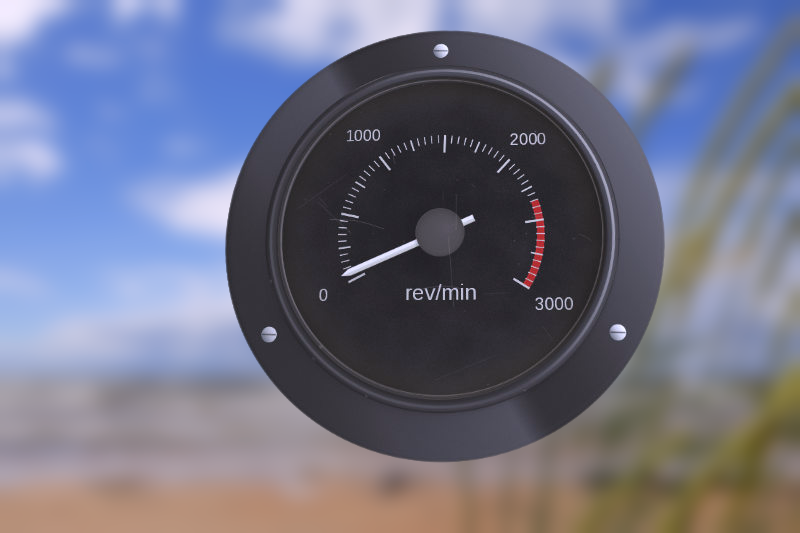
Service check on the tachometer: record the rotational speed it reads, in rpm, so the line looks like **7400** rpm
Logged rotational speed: **50** rpm
